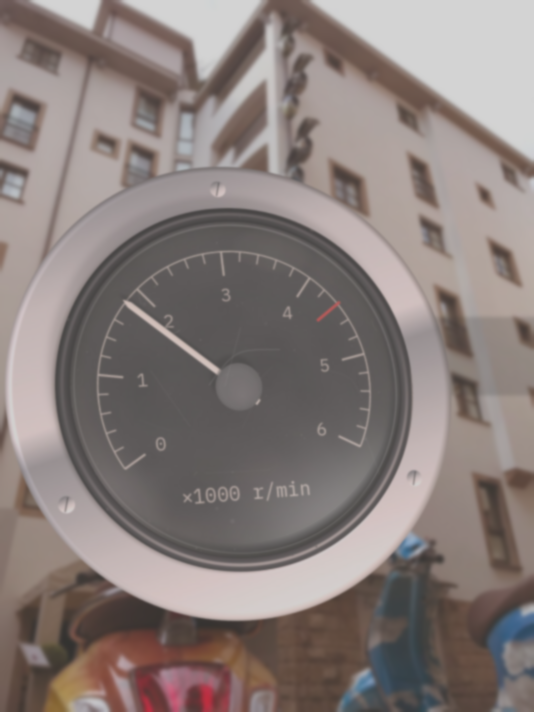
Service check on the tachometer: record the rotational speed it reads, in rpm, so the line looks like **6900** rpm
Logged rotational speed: **1800** rpm
